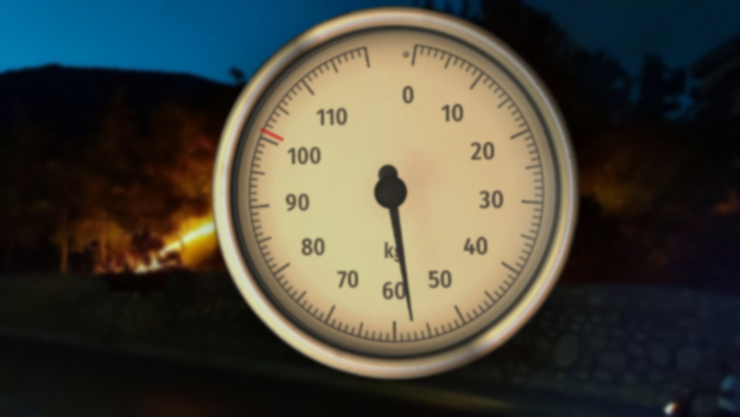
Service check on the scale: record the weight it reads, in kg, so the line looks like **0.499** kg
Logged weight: **57** kg
